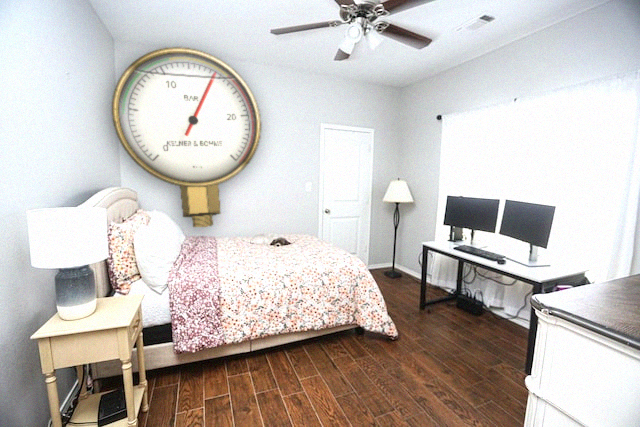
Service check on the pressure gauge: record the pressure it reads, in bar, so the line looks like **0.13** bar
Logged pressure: **15** bar
